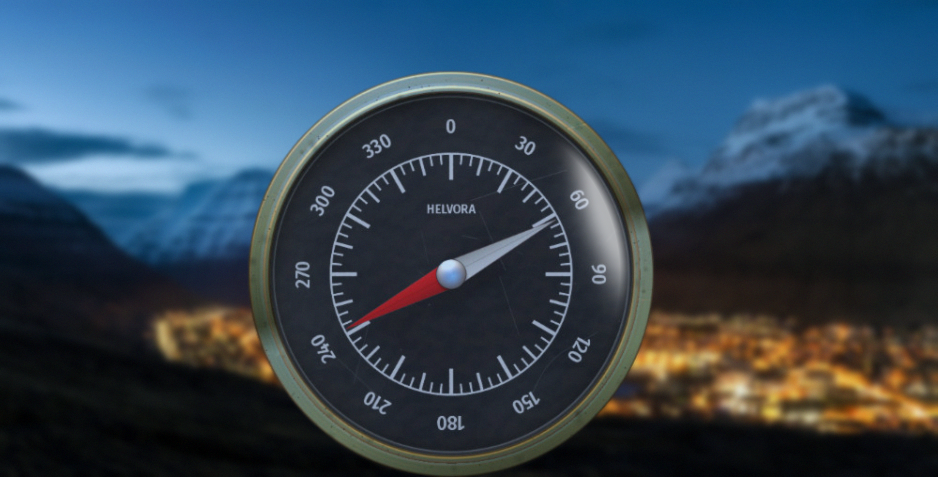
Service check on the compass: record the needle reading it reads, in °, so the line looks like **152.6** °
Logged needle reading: **242.5** °
